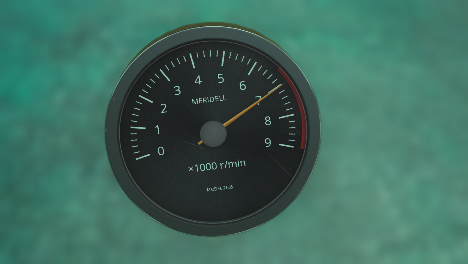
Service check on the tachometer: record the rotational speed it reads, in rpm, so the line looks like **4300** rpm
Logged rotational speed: **7000** rpm
